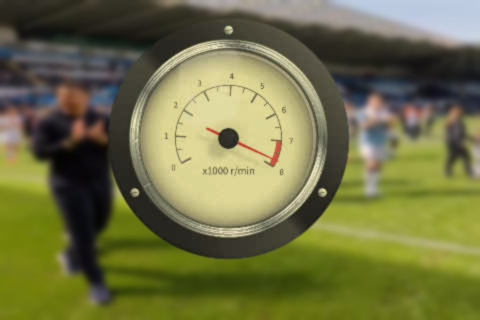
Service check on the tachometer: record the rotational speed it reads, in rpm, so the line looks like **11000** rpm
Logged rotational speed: **7750** rpm
